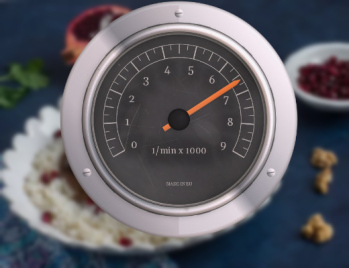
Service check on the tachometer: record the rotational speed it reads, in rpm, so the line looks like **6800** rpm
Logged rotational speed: **6625** rpm
